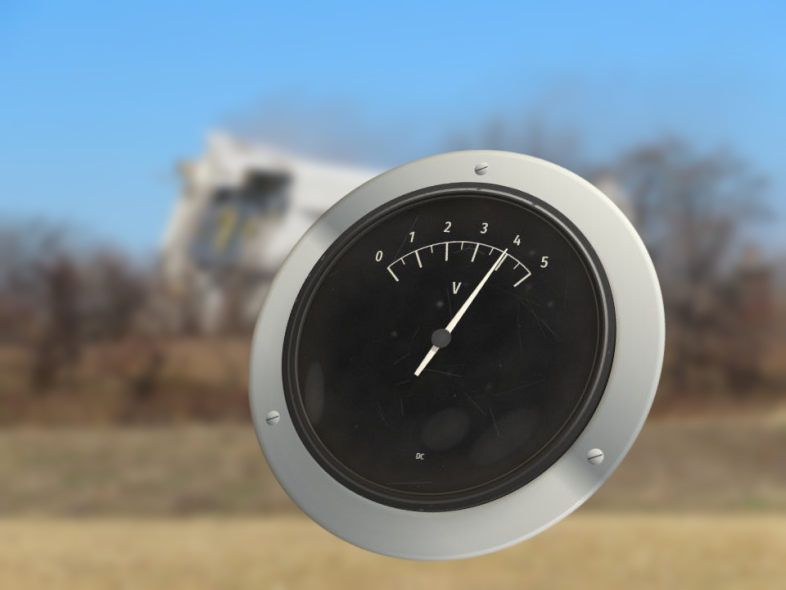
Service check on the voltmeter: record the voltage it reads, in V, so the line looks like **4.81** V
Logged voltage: **4** V
